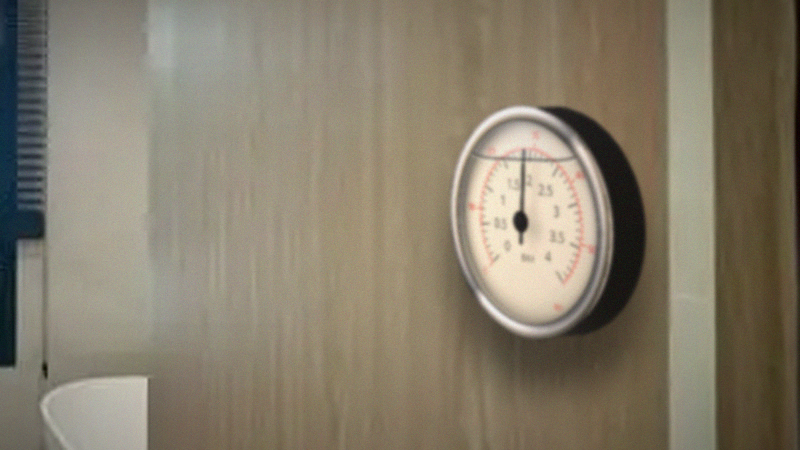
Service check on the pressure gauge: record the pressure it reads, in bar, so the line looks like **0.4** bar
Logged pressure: **2** bar
